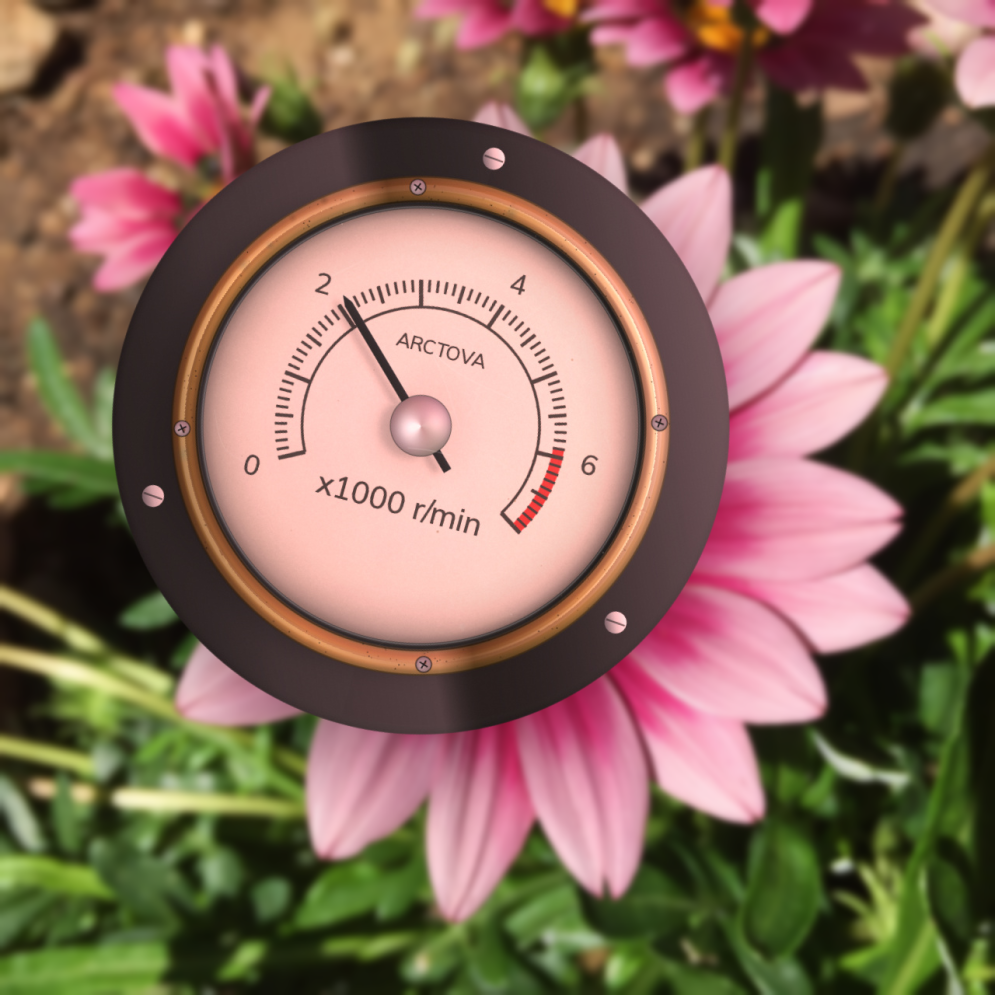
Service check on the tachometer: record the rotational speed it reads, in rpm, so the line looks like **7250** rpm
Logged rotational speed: **2100** rpm
